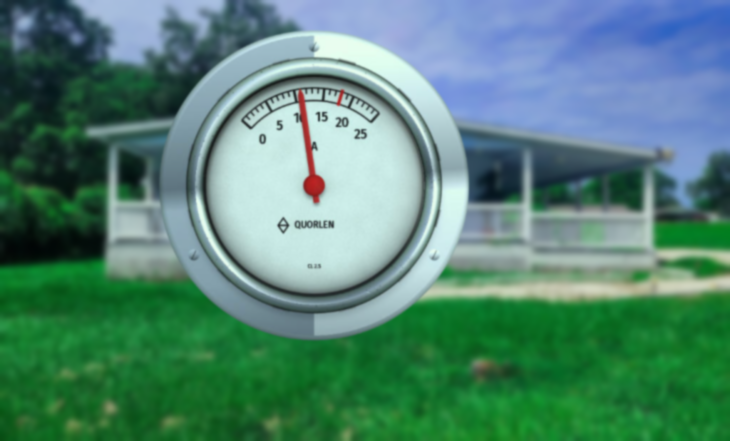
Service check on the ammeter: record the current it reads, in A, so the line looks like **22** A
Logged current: **11** A
